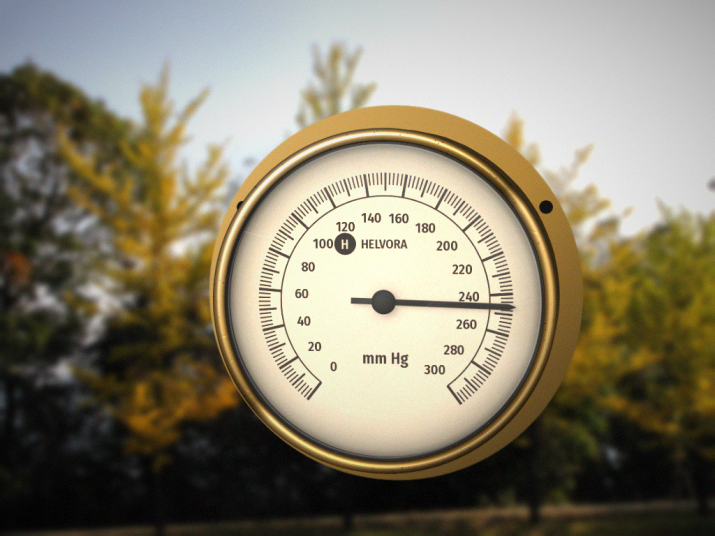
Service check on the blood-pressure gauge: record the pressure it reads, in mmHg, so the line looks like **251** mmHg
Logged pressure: **246** mmHg
